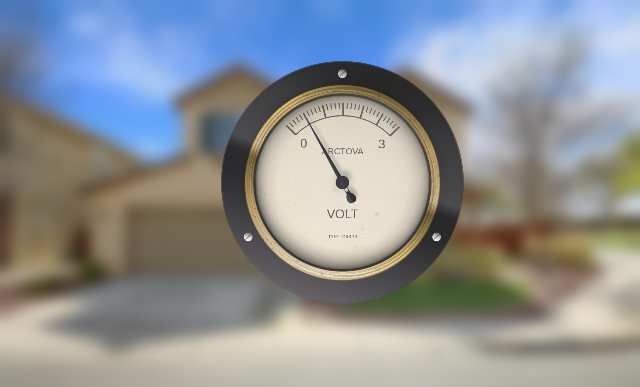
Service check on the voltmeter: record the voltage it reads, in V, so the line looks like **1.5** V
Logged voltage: **0.5** V
